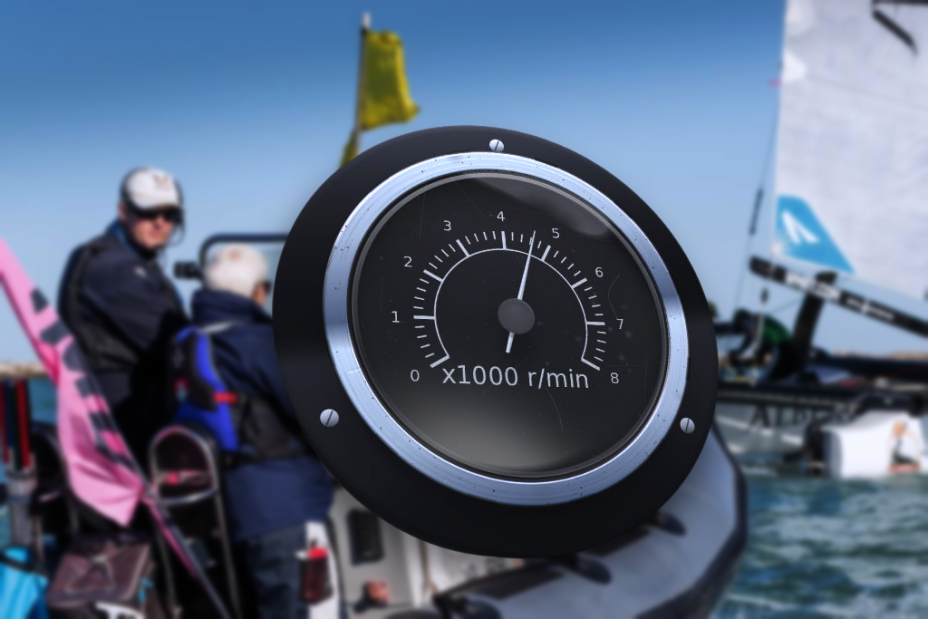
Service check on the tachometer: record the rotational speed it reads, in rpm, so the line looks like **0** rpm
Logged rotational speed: **4600** rpm
